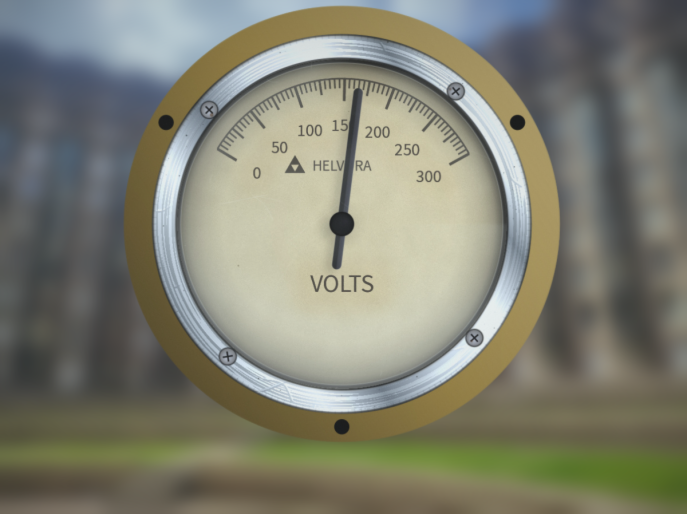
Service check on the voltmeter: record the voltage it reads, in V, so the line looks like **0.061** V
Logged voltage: **165** V
